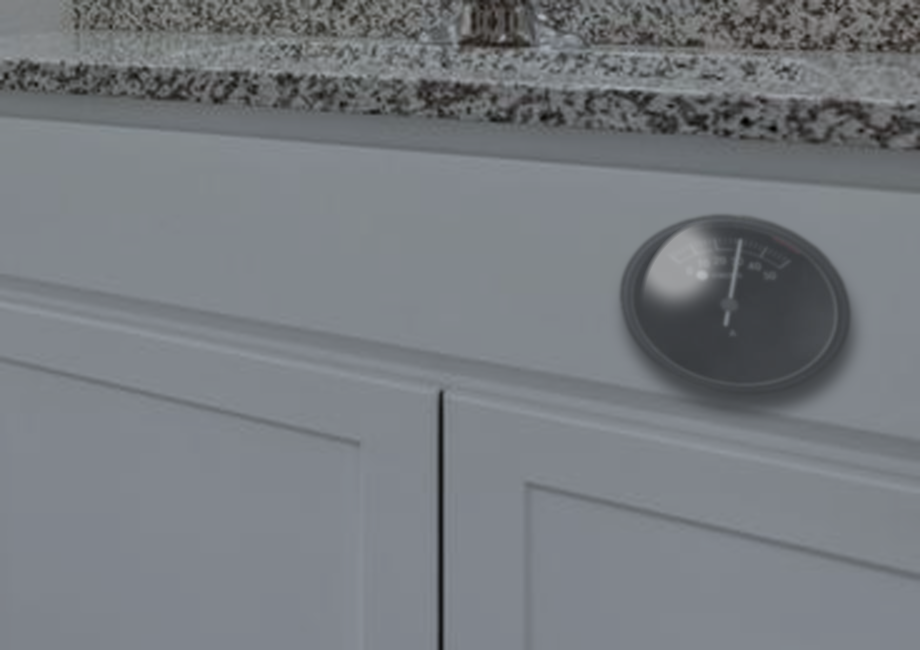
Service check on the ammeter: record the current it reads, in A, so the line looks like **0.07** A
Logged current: **30** A
